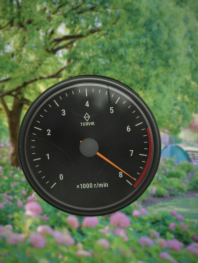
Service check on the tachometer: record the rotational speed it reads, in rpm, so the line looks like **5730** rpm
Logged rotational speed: **7800** rpm
